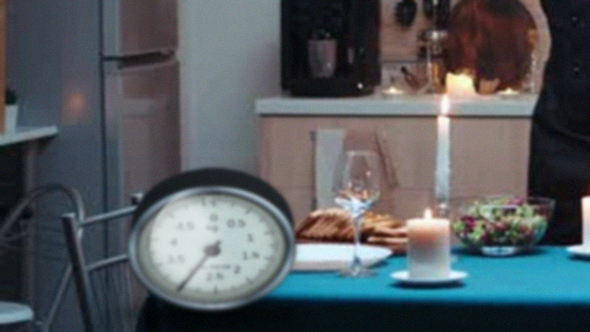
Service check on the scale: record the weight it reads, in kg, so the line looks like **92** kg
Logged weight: **3** kg
